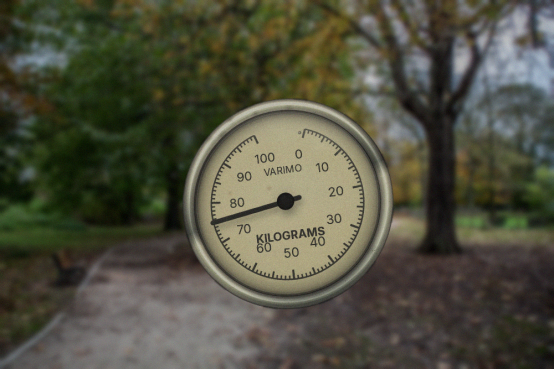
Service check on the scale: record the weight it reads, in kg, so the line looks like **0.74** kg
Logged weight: **75** kg
